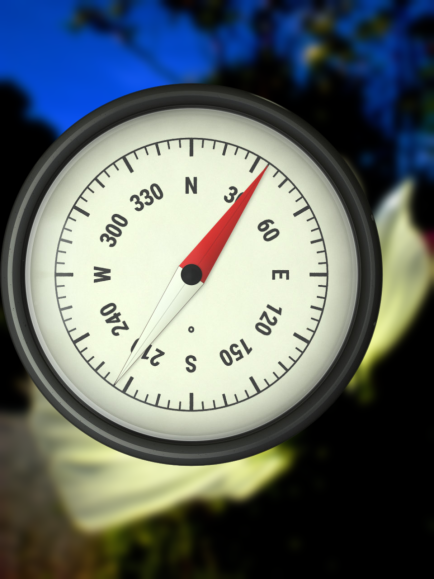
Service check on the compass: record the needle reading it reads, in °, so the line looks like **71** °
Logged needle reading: **35** °
